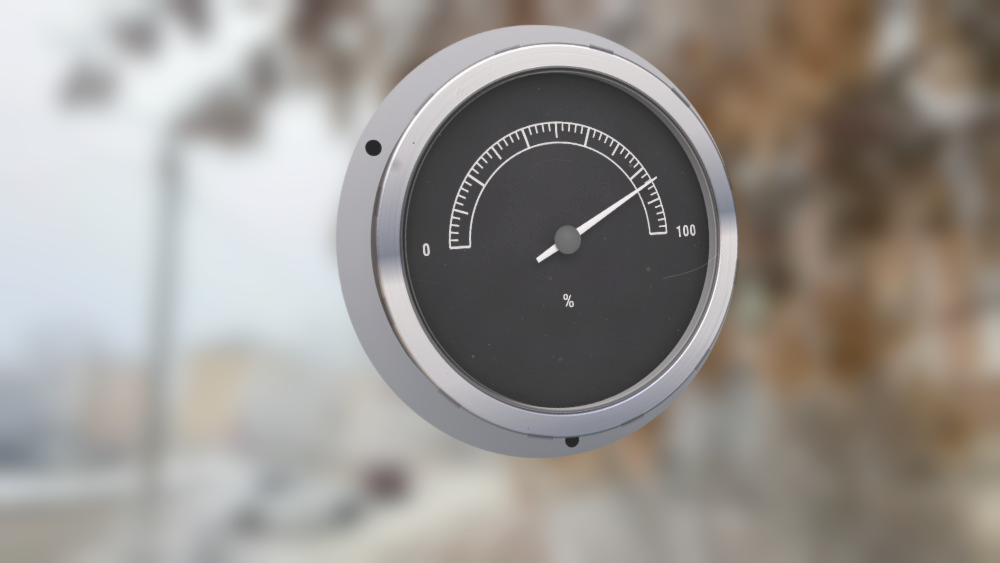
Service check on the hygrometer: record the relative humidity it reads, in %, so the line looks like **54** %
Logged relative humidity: **84** %
